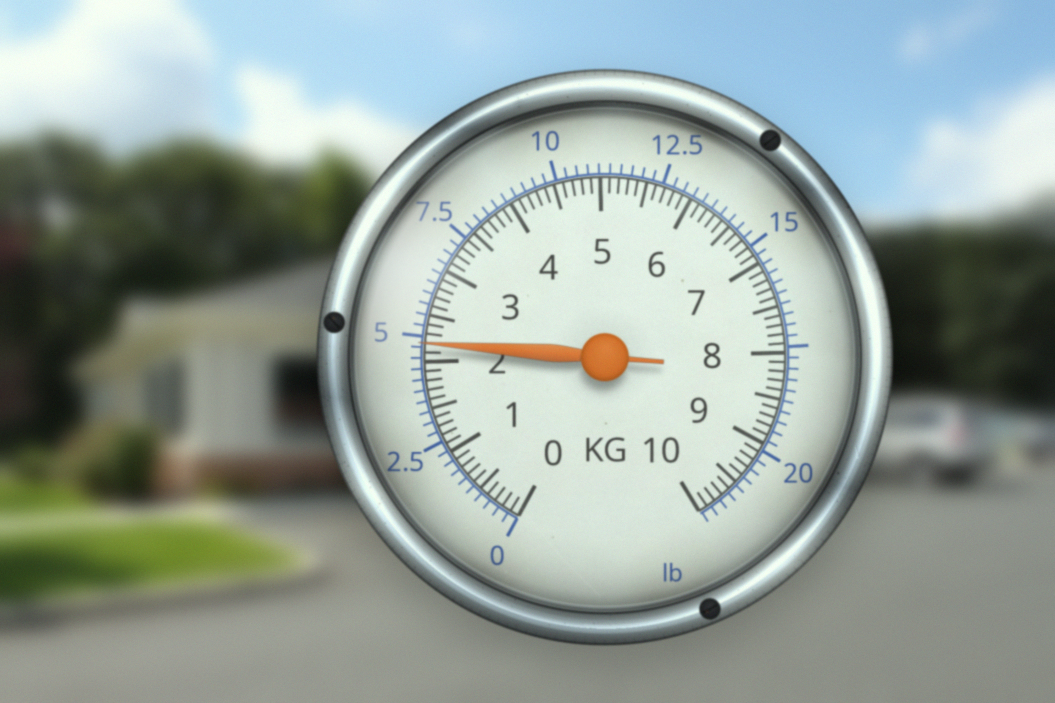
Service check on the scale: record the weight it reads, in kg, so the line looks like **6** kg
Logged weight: **2.2** kg
